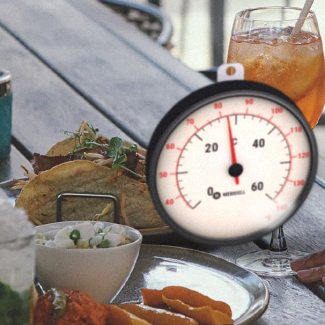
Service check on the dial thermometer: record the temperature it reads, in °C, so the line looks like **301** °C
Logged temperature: **28** °C
